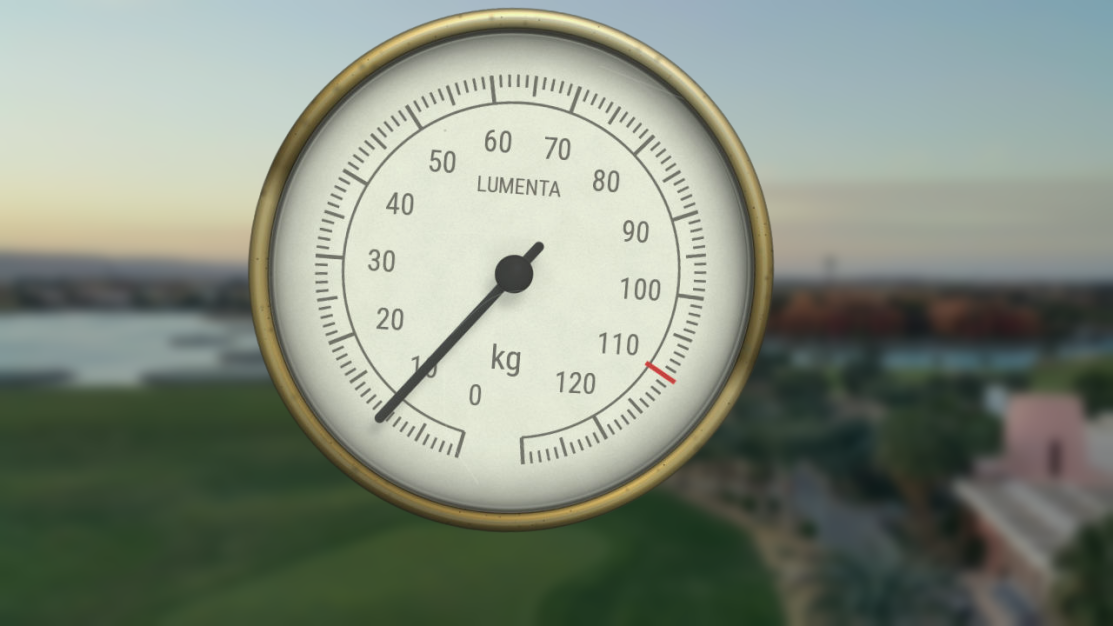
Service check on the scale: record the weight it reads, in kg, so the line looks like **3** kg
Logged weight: **10** kg
